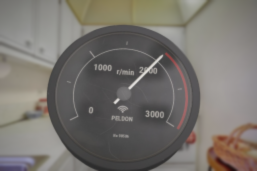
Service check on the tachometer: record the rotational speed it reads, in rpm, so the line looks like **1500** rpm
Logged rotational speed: **2000** rpm
